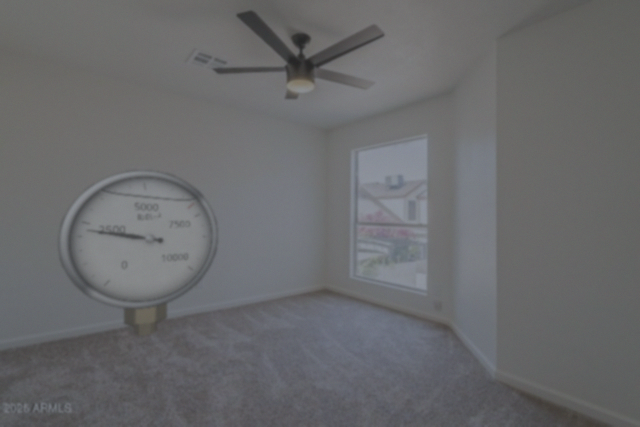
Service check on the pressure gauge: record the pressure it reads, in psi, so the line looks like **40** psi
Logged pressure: **2250** psi
